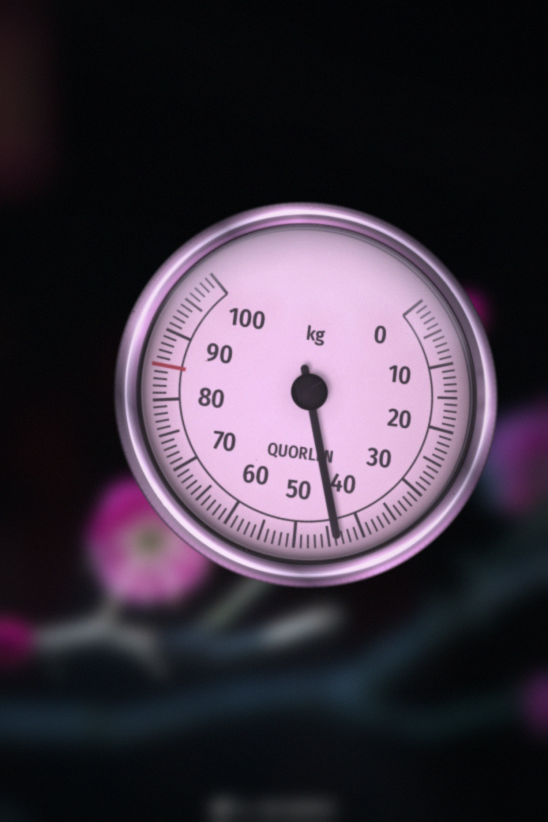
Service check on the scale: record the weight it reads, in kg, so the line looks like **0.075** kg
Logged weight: **44** kg
